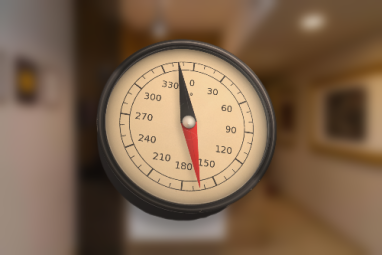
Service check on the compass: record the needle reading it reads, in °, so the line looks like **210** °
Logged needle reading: **165** °
